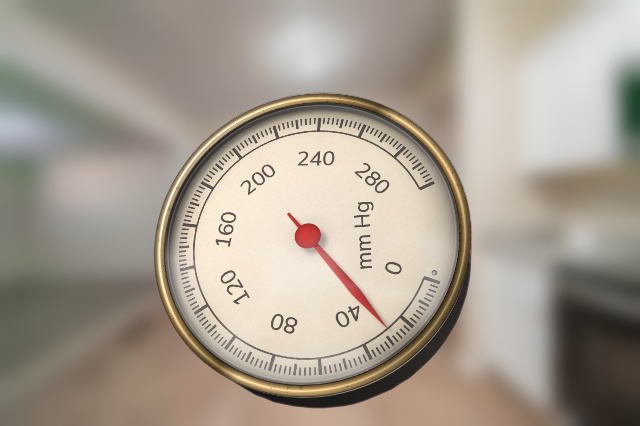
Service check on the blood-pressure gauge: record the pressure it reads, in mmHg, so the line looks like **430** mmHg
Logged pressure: **28** mmHg
